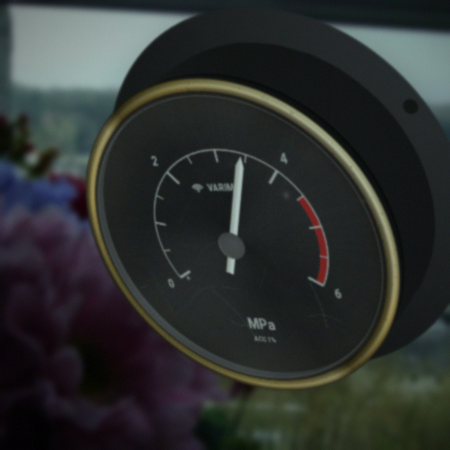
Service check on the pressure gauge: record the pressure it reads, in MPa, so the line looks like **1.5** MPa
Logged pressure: **3.5** MPa
